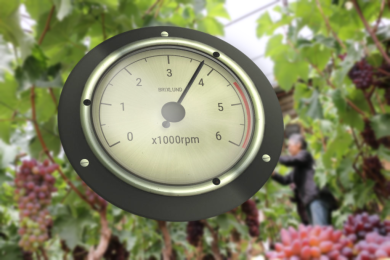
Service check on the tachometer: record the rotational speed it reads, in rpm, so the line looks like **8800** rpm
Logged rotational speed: **3750** rpm
